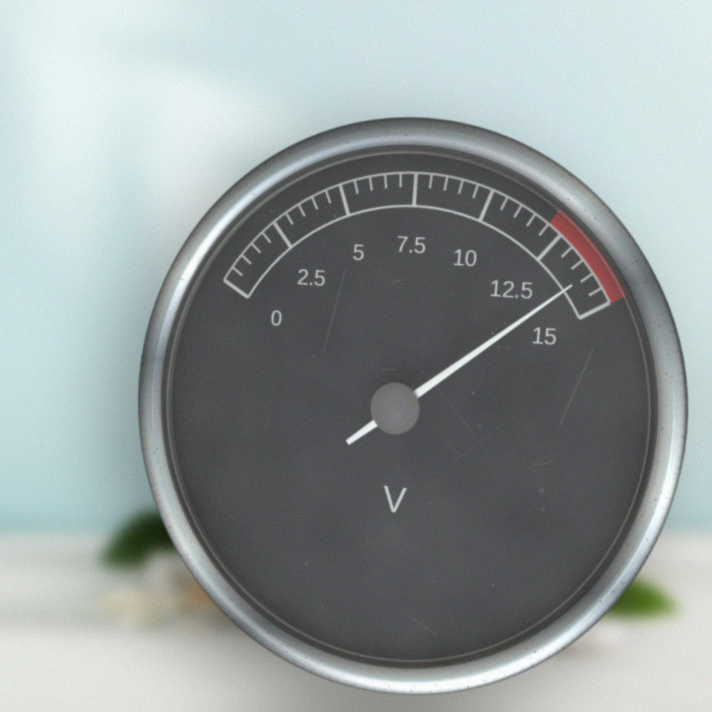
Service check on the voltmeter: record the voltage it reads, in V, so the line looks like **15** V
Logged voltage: **14** V
